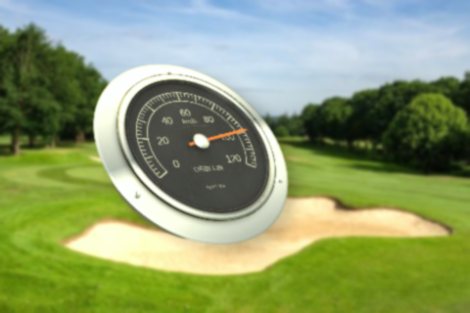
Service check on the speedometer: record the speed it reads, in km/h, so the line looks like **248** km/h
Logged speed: **100** km/h
